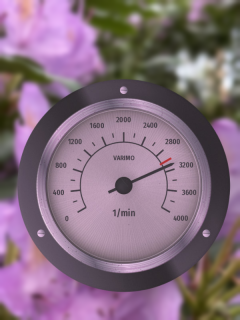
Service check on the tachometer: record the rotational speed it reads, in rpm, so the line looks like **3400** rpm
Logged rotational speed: **3100** rpm
